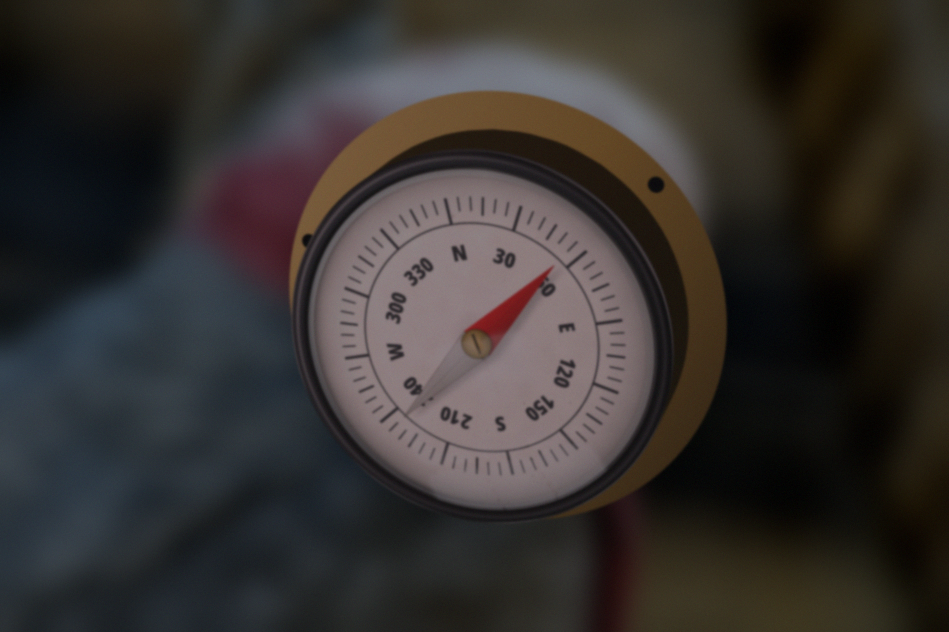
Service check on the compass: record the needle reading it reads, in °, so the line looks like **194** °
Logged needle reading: **55** °
